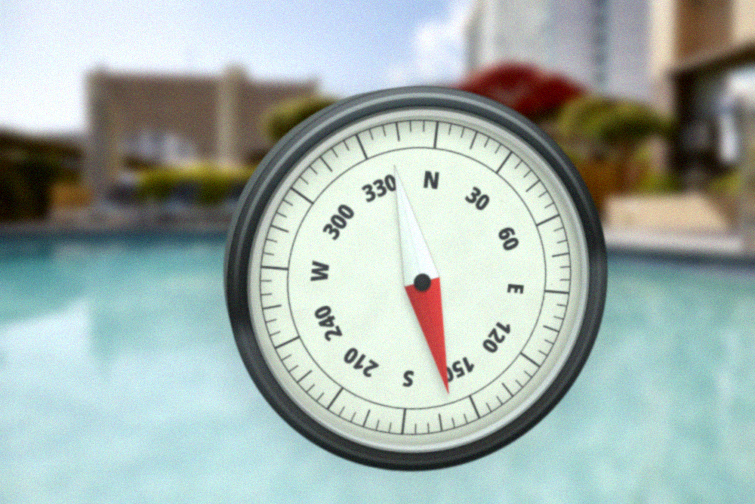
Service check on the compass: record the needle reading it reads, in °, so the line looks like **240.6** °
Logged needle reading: **160** °
